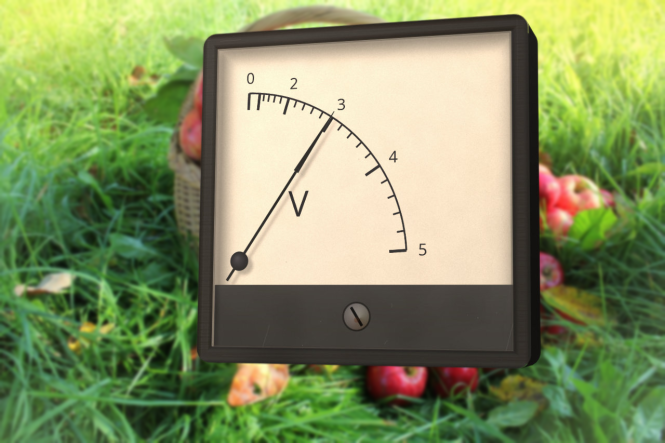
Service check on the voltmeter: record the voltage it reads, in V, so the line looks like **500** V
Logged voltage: **3** V
